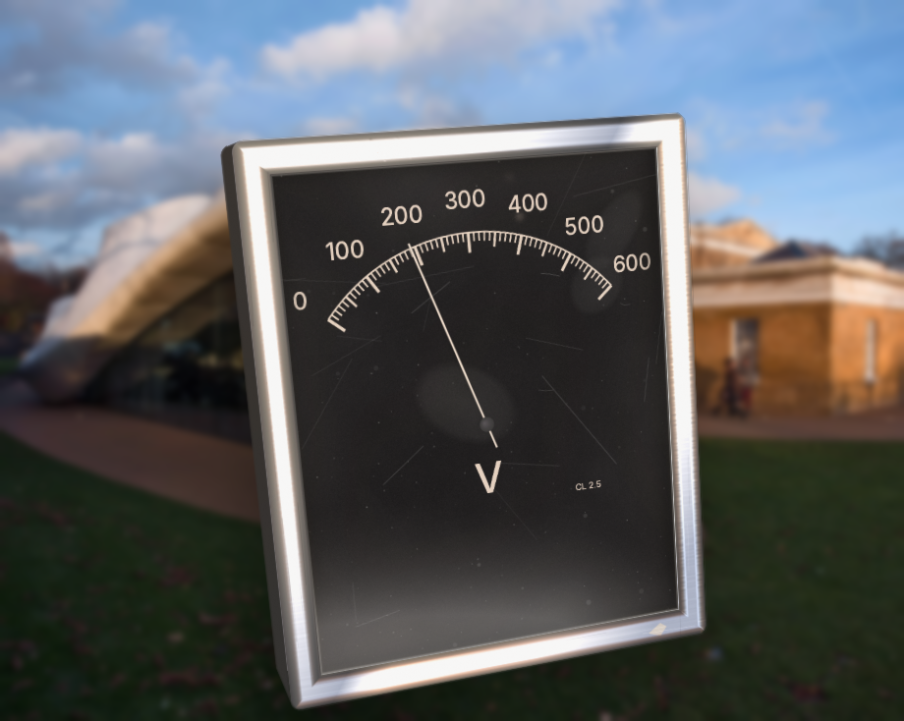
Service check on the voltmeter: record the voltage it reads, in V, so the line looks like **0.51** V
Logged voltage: **190** V
